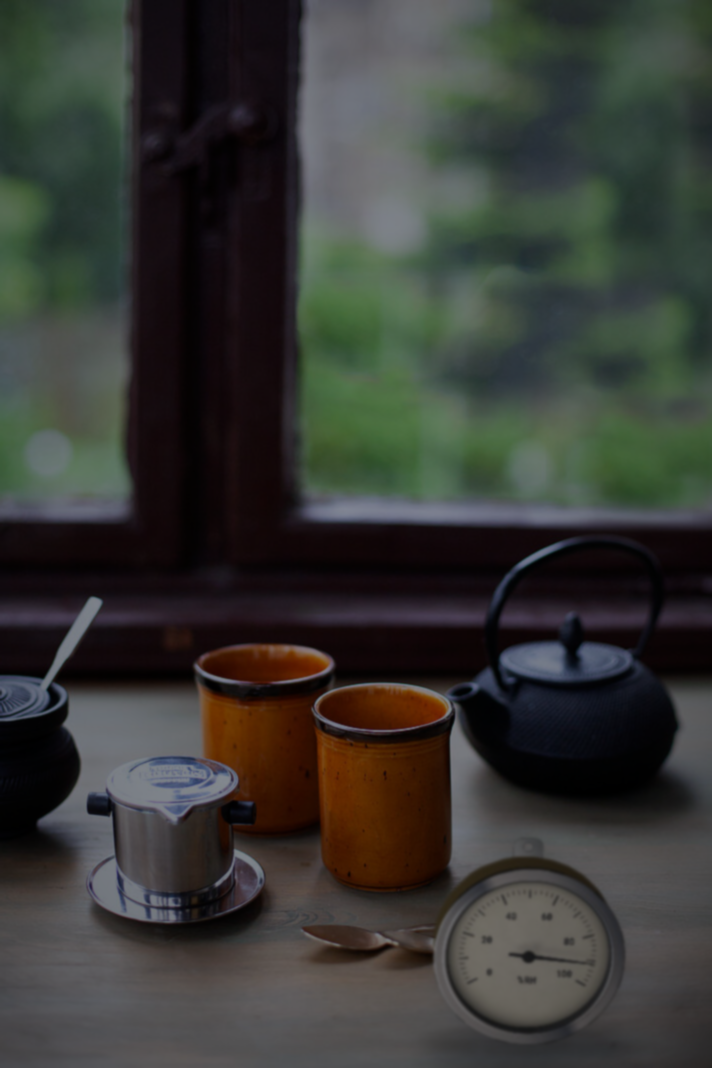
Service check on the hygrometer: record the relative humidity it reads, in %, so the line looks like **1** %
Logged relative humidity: **90** %
